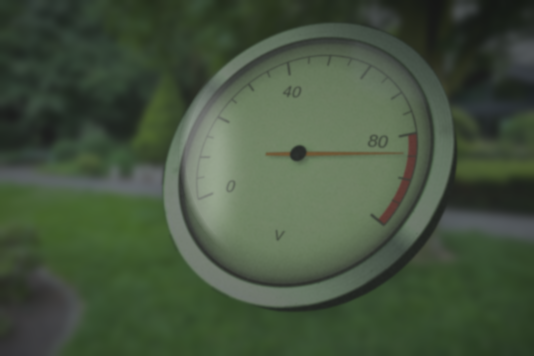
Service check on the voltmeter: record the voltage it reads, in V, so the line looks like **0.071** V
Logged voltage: **85** V
